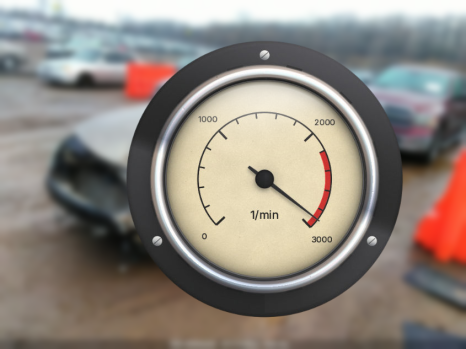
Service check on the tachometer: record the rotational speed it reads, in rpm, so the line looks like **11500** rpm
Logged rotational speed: **2900** rpm
